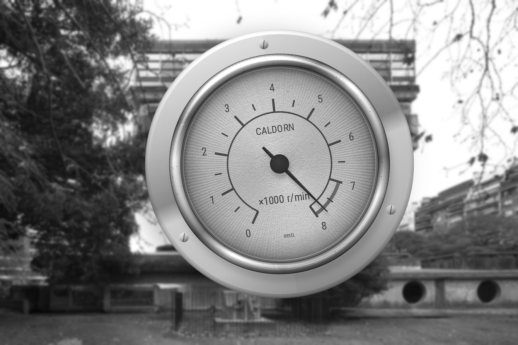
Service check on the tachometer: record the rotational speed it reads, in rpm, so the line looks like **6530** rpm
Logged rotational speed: **7750** rpm
